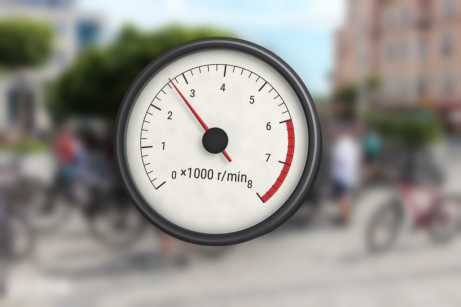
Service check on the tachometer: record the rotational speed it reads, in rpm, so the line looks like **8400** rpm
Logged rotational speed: **2700** rpm
